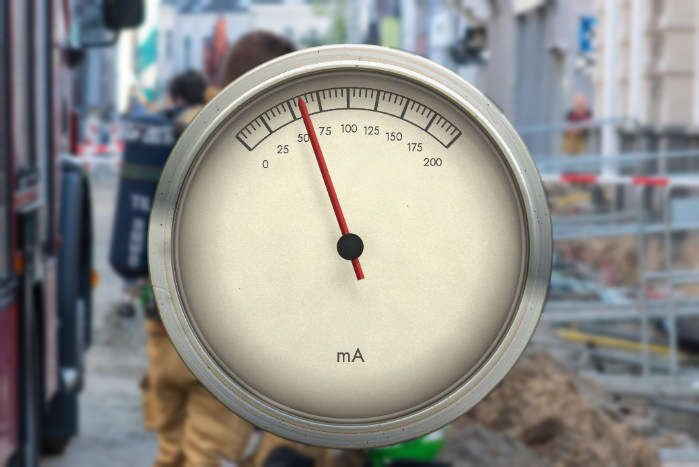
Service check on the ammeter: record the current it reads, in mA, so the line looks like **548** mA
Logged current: **60** mA
